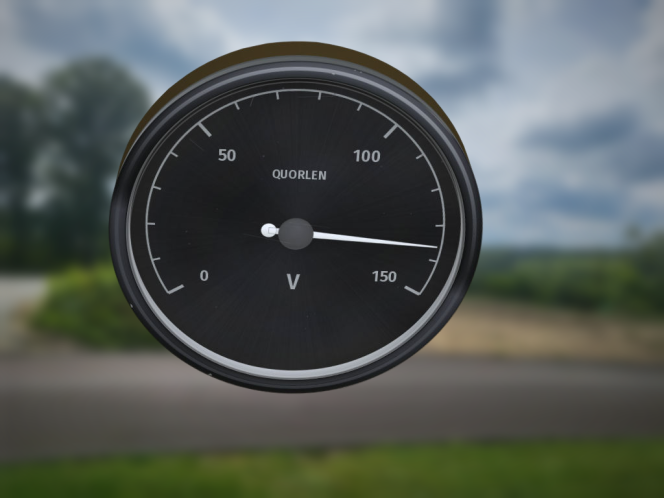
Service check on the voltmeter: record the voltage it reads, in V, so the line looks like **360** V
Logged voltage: **135** V
